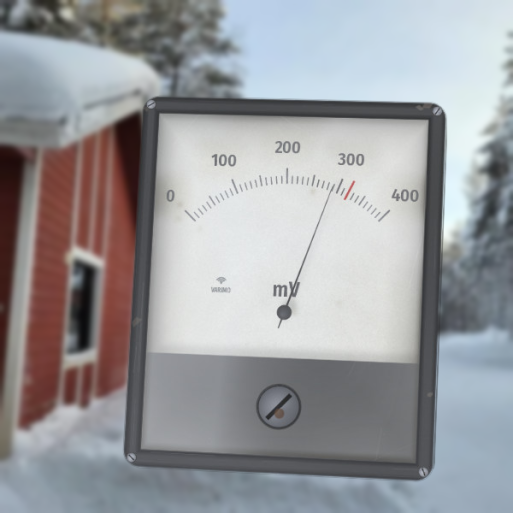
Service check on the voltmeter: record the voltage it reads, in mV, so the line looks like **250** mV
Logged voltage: **290** mV
